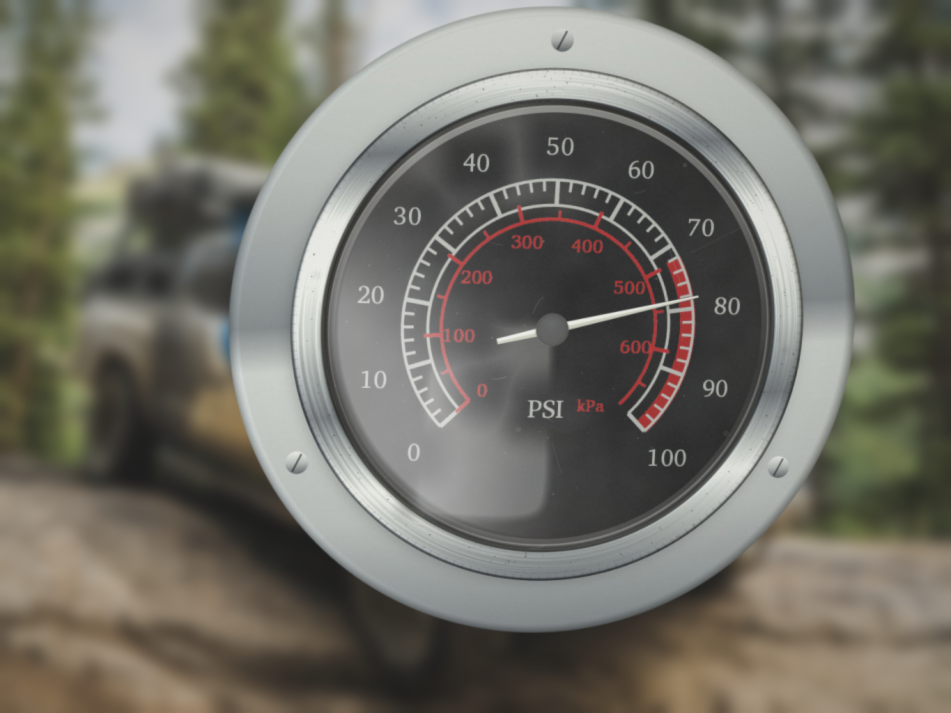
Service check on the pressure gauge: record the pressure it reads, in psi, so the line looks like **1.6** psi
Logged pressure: **78** psi
